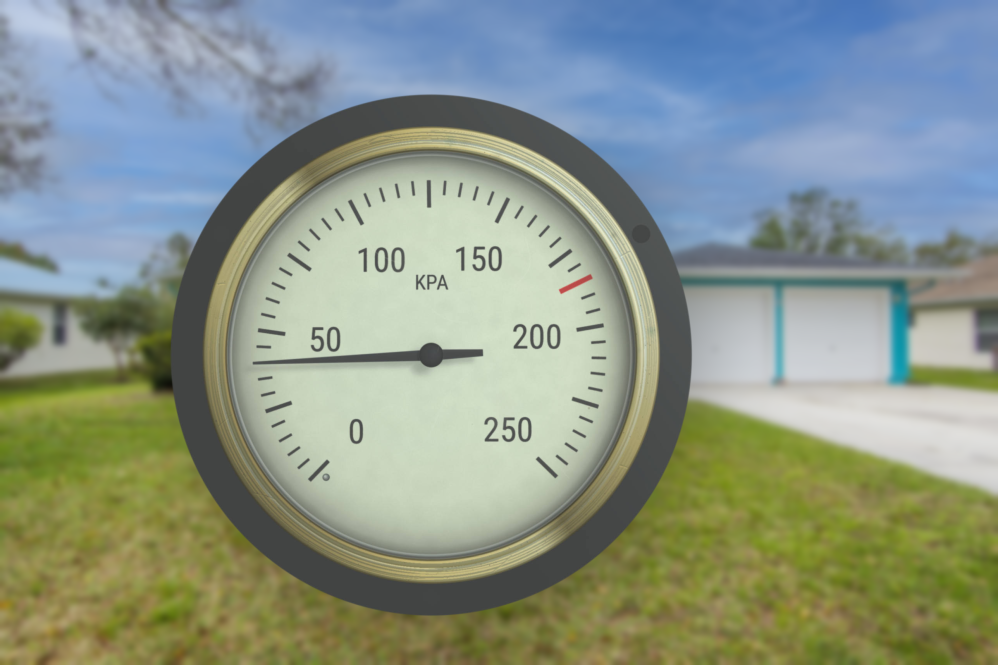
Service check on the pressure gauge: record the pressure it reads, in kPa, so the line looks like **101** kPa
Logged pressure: **40** kPa
